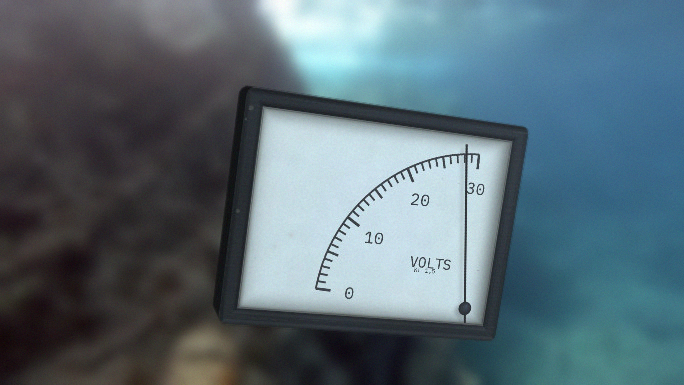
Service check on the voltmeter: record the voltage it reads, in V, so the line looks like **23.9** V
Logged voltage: **28** V
